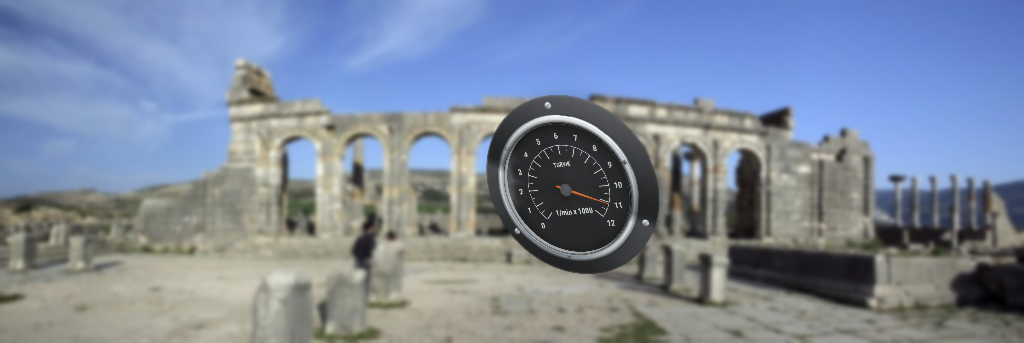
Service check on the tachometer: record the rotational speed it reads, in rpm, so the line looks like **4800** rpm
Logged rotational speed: **11000** rpm
